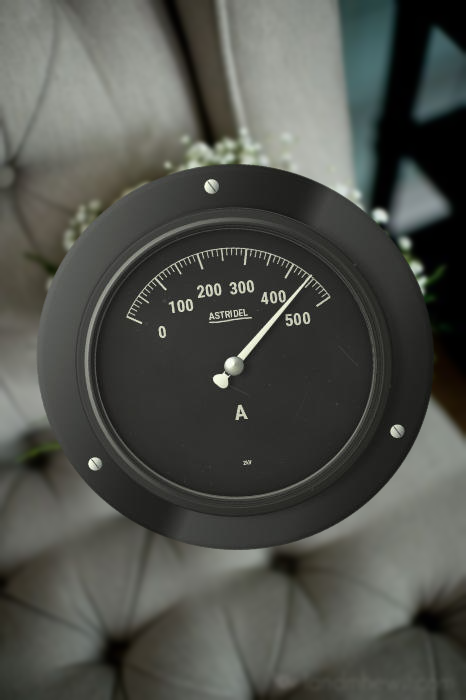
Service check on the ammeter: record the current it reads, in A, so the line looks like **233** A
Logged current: **440** A
